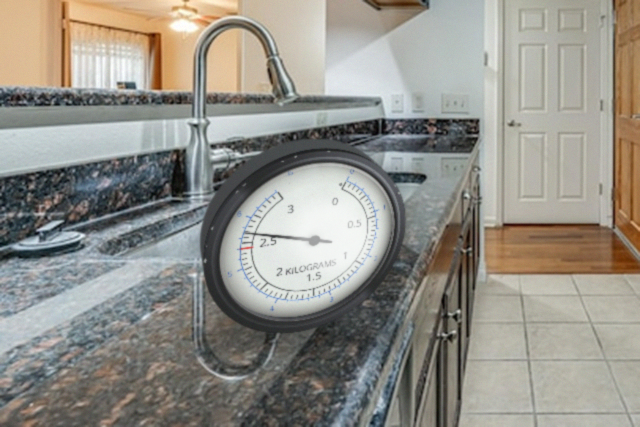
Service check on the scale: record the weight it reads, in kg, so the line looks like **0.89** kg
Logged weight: **2.6** kg
